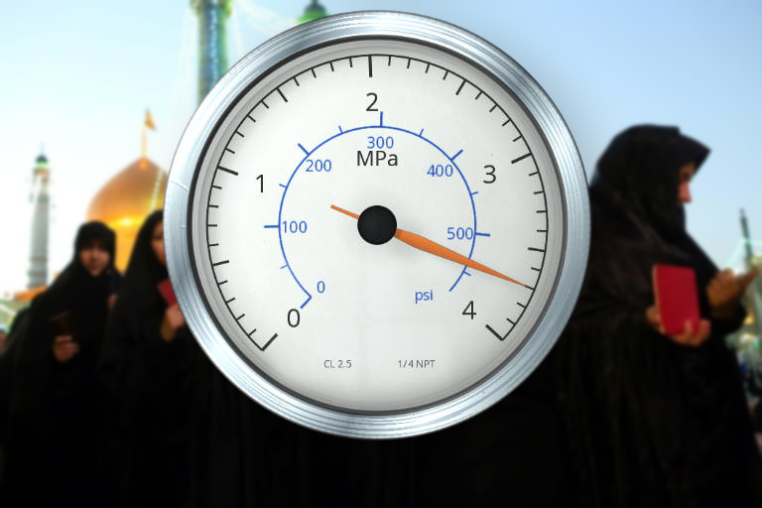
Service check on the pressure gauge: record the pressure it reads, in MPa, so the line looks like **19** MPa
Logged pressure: **3.7** MPa
